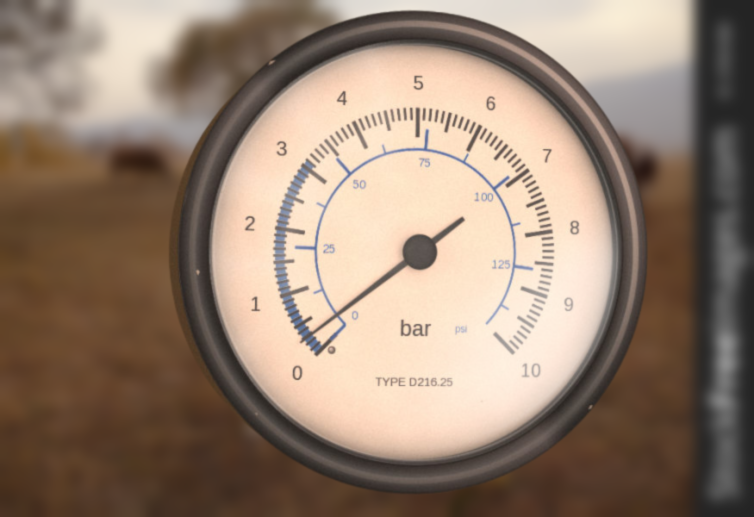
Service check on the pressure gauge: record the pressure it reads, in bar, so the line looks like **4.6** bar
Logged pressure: **0.3** bar
